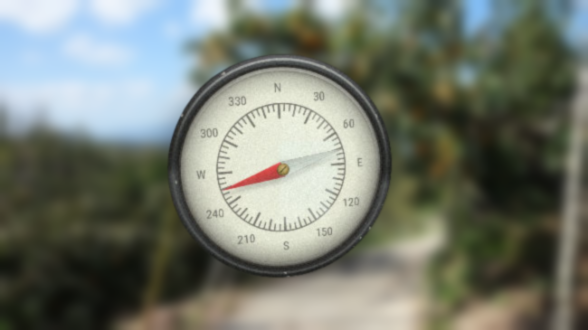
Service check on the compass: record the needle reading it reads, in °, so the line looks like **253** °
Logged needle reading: **255** °
